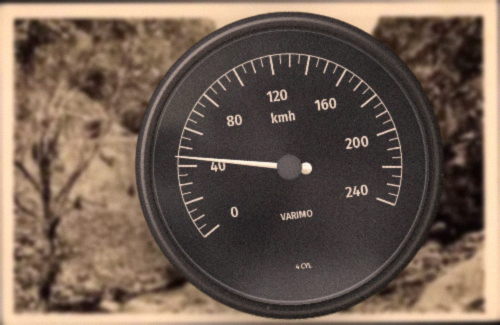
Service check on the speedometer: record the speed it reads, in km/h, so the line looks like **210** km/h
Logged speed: **45** km/h
